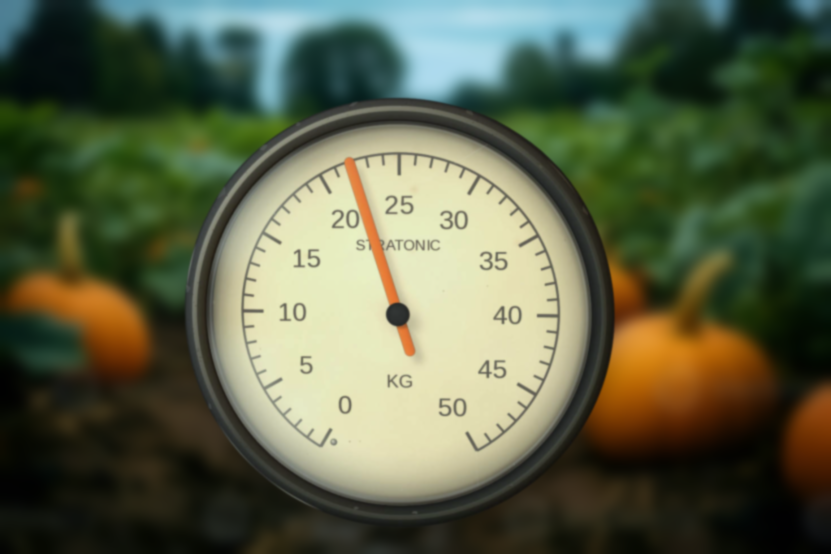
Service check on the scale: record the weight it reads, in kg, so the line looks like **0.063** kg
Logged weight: **22** kg
